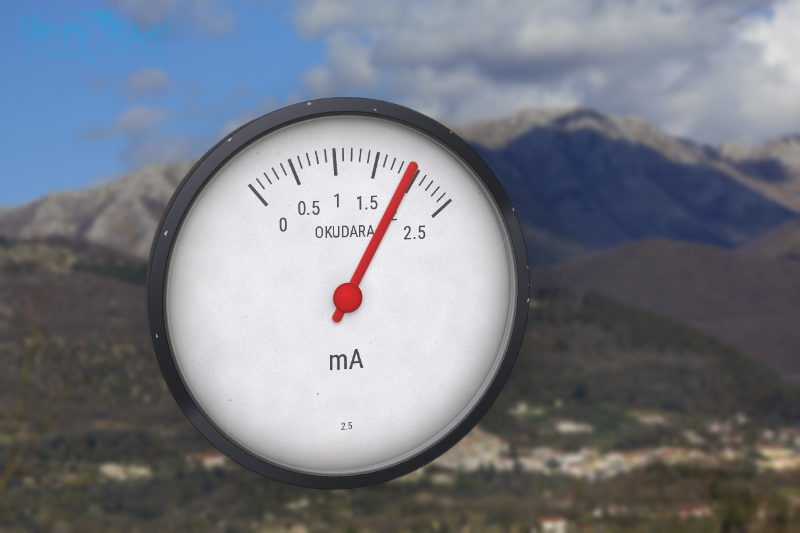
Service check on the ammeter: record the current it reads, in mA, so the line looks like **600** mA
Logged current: **1.9** mA
